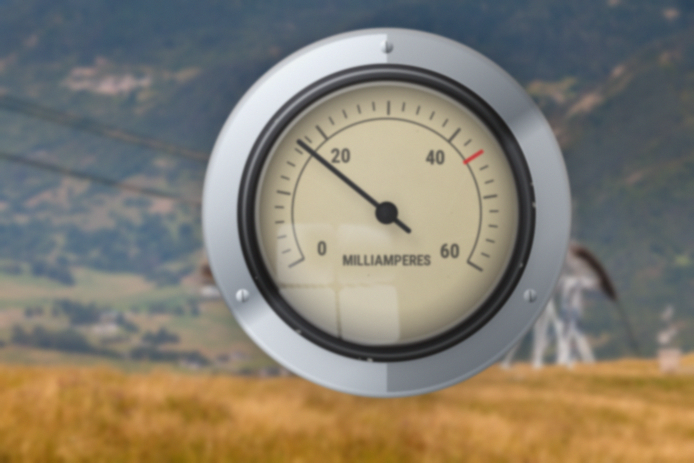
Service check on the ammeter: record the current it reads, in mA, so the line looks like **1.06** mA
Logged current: **17** mA
